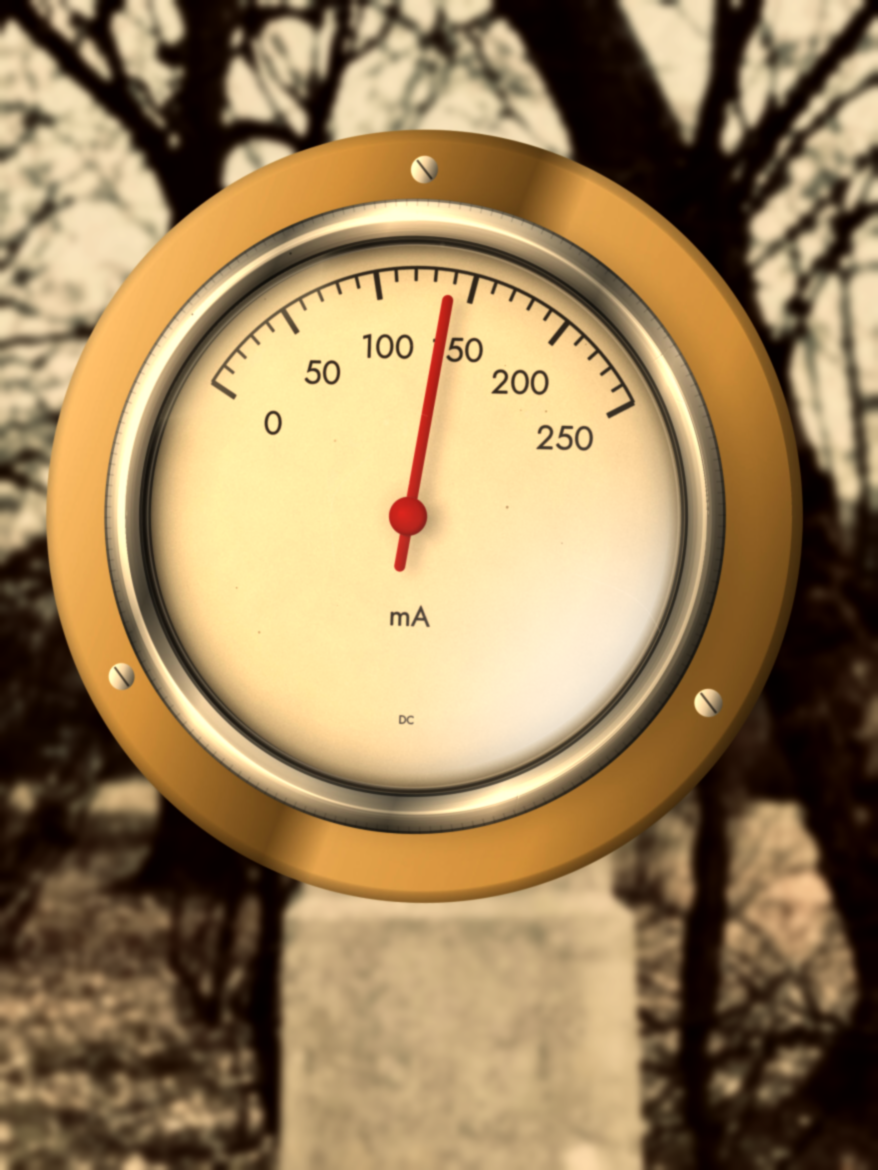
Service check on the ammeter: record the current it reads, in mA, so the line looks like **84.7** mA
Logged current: **140** mA
